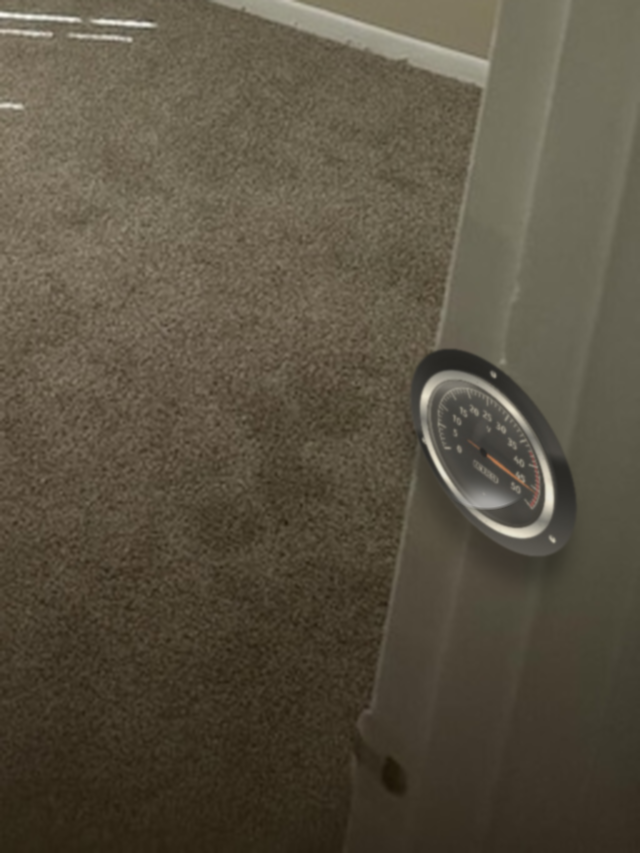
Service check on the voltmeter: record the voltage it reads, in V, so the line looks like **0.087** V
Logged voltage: **45** V
